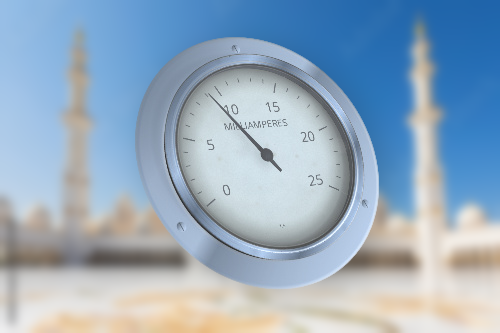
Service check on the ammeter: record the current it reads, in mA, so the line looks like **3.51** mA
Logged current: **9** mA
